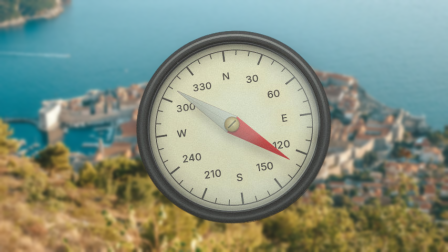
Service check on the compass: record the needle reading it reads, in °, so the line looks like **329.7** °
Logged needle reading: **130** °
